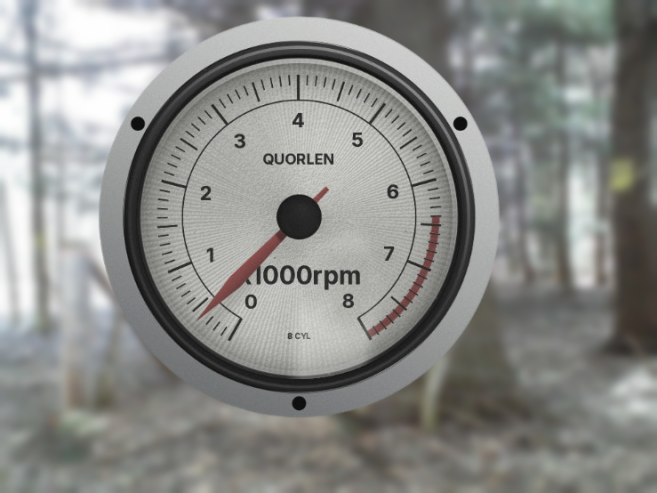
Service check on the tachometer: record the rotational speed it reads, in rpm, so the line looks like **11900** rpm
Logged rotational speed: **400** rpm
